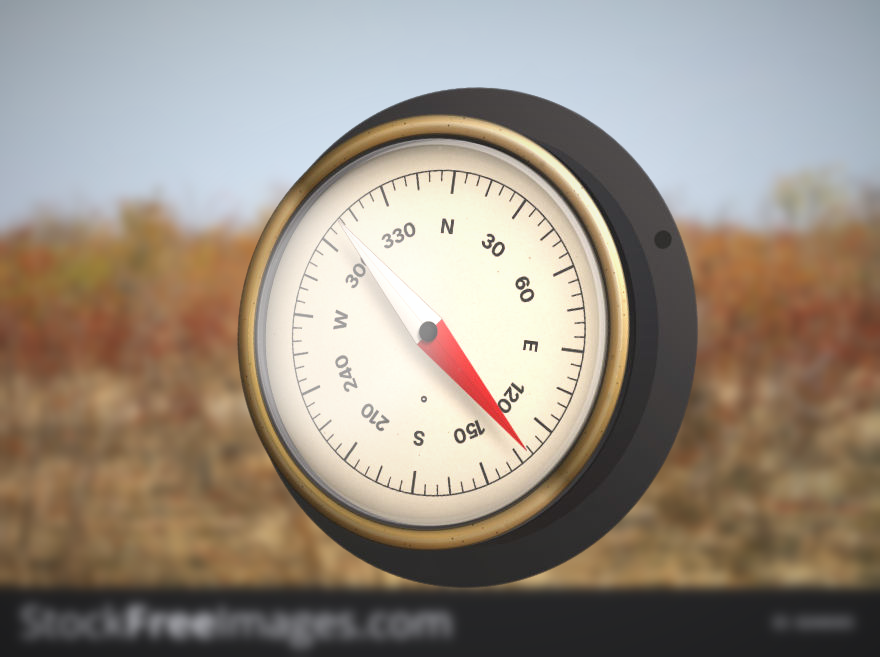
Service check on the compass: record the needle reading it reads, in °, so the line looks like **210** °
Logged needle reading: **130** °
